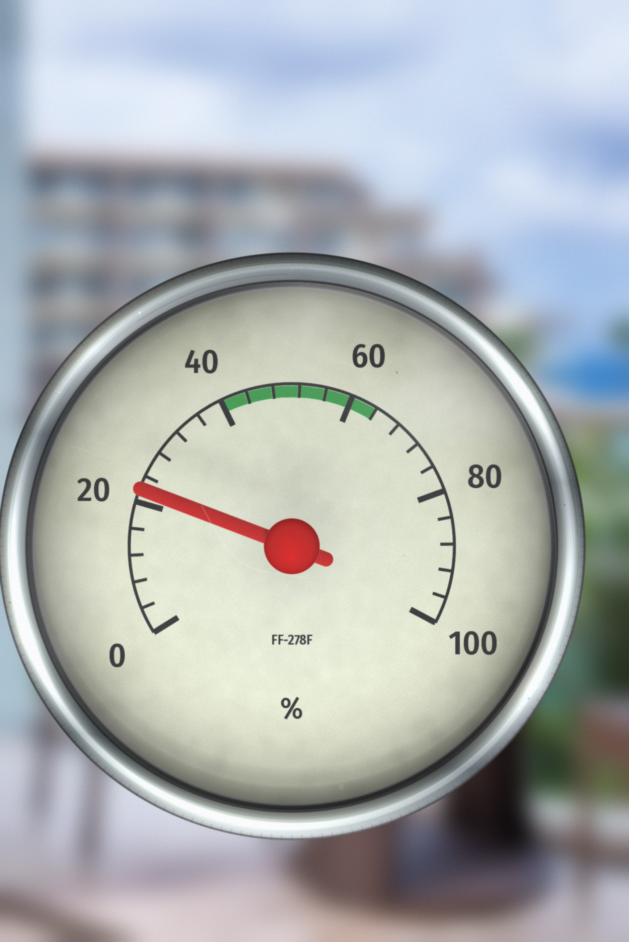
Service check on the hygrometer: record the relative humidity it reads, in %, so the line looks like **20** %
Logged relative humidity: **22** %
